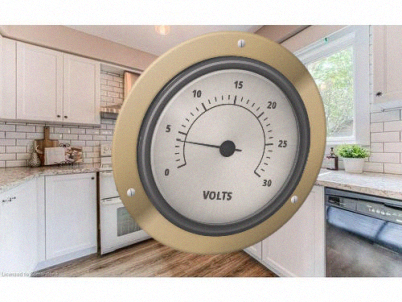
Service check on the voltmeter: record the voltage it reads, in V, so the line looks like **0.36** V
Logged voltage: **4** V
